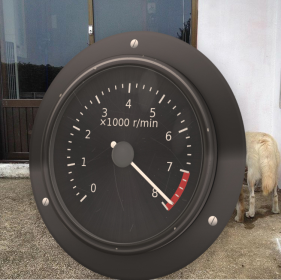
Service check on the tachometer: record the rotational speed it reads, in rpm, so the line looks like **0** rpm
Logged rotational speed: **7800** rpm
